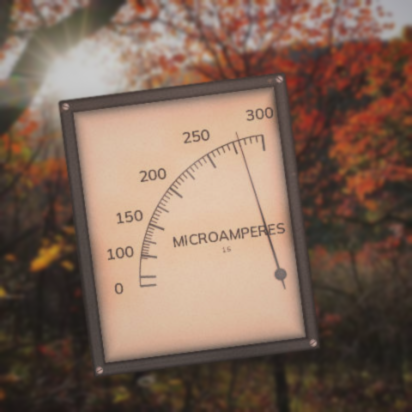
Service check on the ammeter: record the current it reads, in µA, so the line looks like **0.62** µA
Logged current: **280** µA
